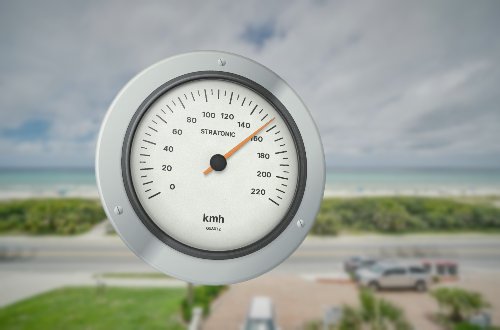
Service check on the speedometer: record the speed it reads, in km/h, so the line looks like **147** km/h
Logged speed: **155** km/h
